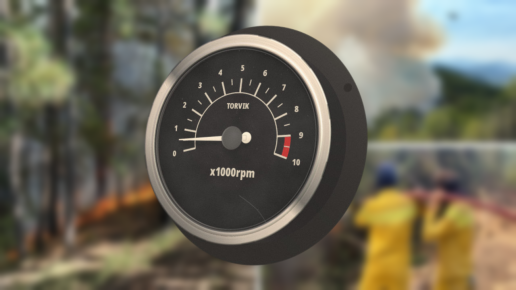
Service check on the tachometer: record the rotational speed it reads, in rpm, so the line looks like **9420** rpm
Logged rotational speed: **500** rpm
